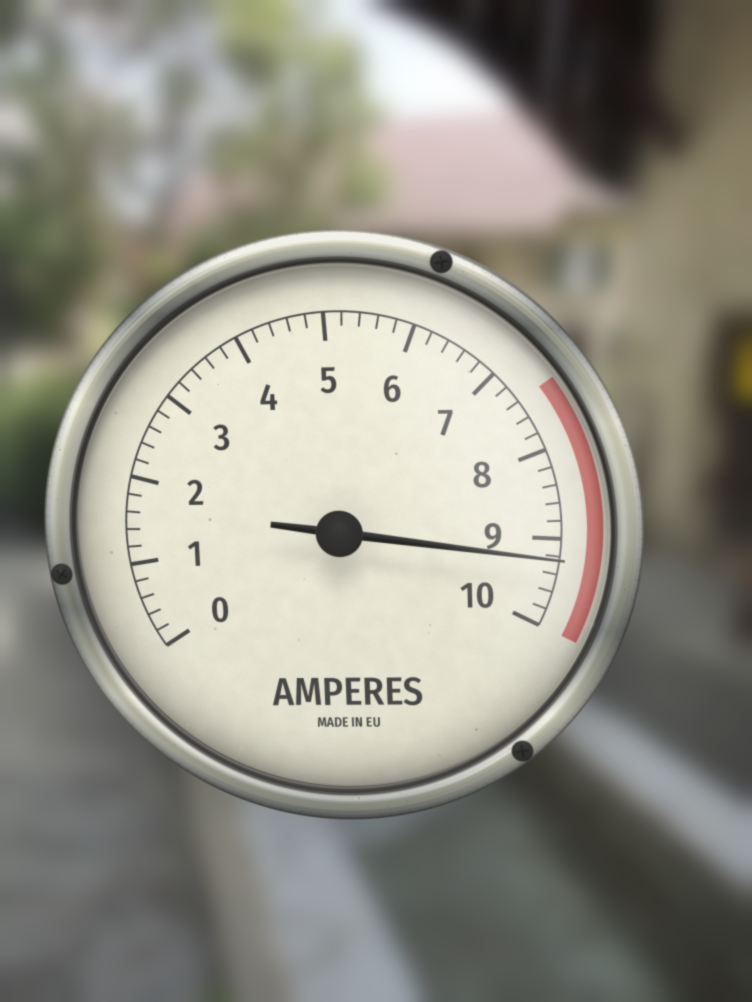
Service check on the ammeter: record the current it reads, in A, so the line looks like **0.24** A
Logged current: **9.2** A
